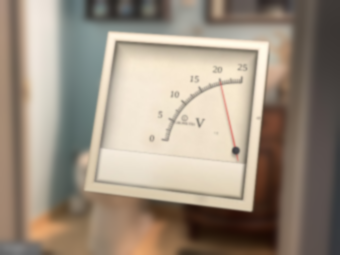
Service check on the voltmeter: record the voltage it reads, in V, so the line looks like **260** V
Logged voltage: **20** V
